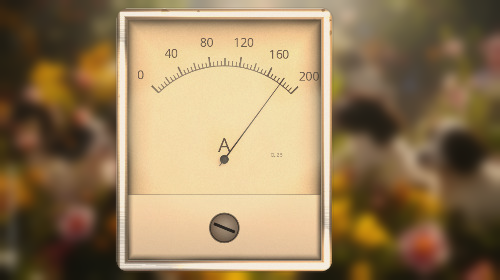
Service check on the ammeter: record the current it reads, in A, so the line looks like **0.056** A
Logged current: **180** A
